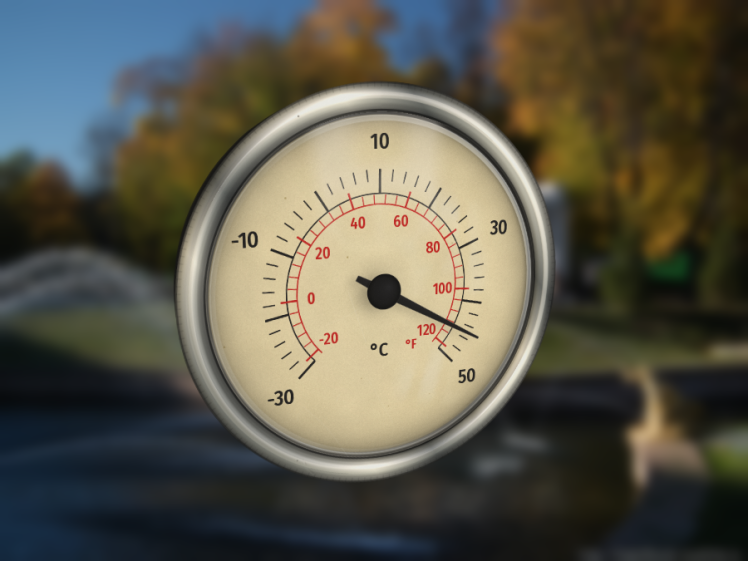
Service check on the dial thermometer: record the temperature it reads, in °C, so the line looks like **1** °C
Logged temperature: **45** °C
